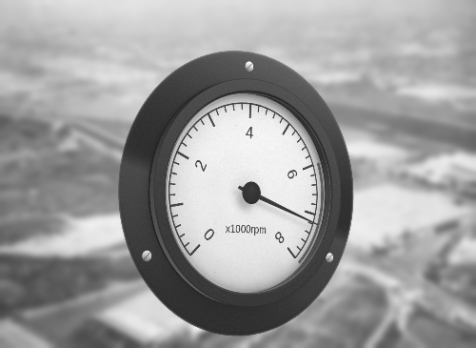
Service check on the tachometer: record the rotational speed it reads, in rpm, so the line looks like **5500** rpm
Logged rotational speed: **7200** rpm
